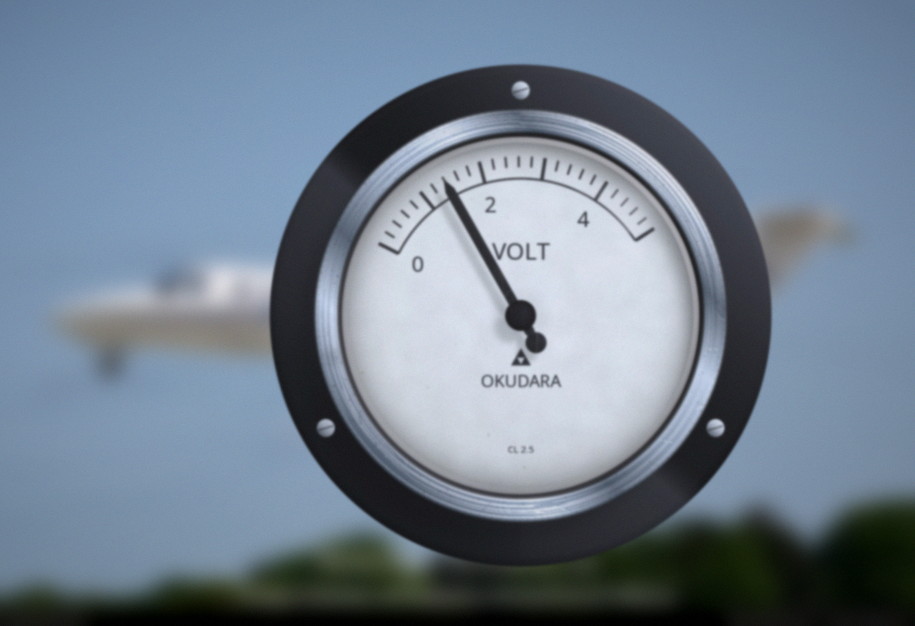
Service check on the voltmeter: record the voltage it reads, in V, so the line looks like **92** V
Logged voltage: **1.4** V
